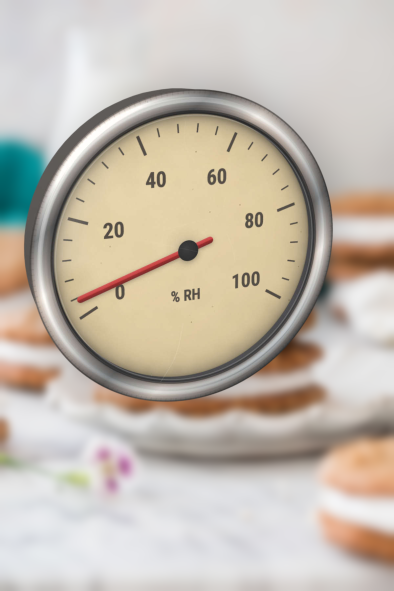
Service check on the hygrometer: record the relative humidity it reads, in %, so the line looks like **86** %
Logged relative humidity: **4** %
